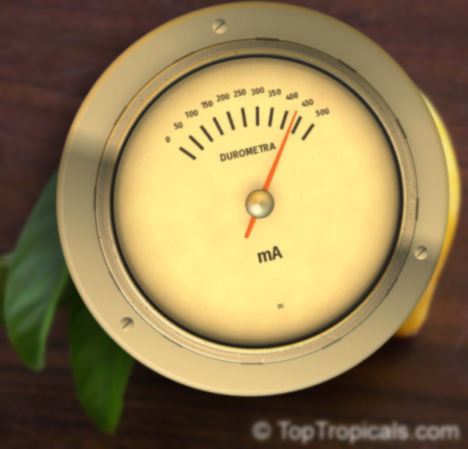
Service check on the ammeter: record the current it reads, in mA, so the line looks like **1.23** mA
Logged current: **425** mA
